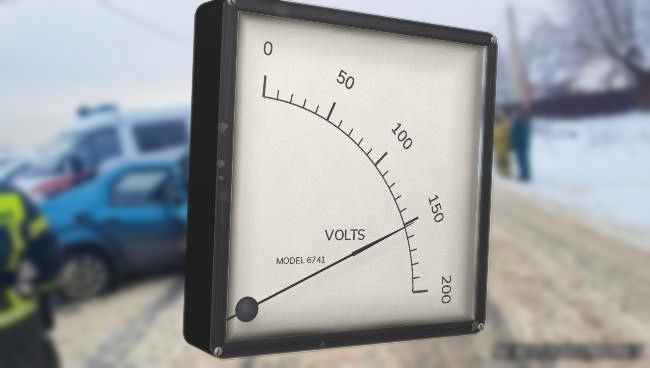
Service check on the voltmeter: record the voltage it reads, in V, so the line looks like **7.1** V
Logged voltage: **150** V
